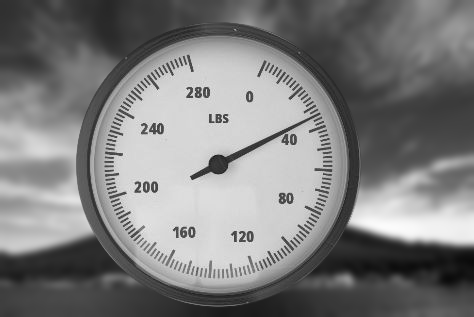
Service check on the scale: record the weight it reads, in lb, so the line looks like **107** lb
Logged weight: **34** lb
